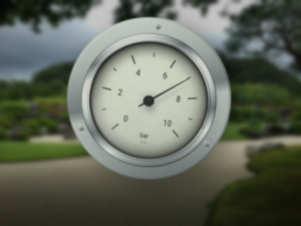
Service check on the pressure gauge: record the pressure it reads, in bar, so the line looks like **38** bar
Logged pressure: **7** bar
